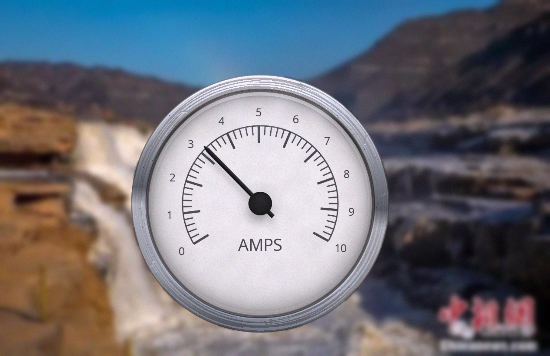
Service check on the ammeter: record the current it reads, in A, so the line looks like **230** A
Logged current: **3.2** A
